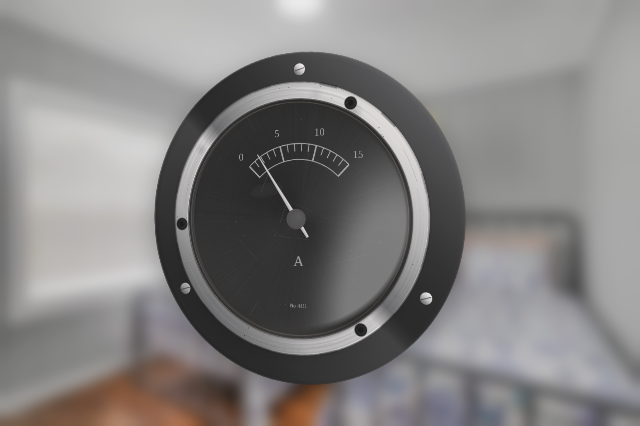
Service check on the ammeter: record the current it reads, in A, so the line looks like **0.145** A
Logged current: **2** A
